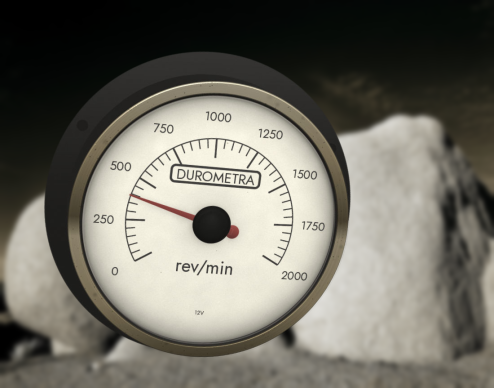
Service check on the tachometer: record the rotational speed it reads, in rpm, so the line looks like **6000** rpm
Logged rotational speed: **400** rpm
